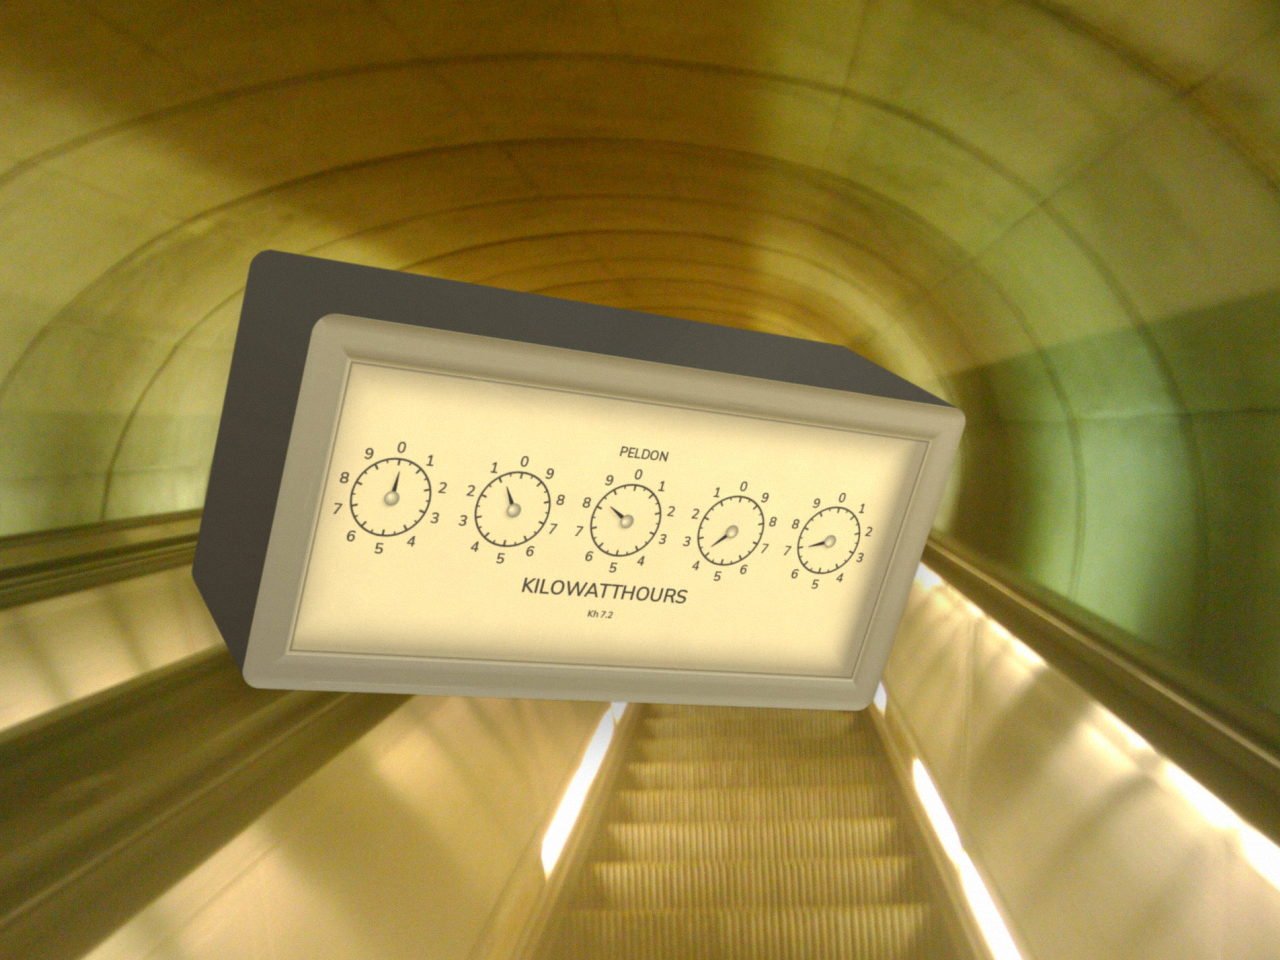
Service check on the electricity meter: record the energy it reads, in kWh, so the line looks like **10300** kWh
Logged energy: **837** kWh
